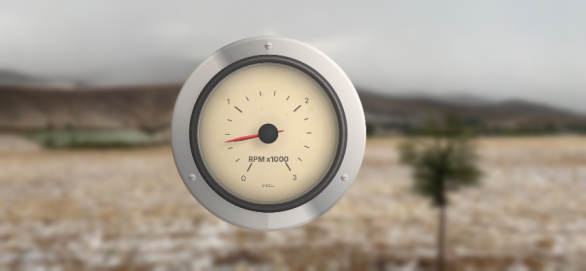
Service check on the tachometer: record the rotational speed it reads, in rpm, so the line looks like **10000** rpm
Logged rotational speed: **500** rpm
